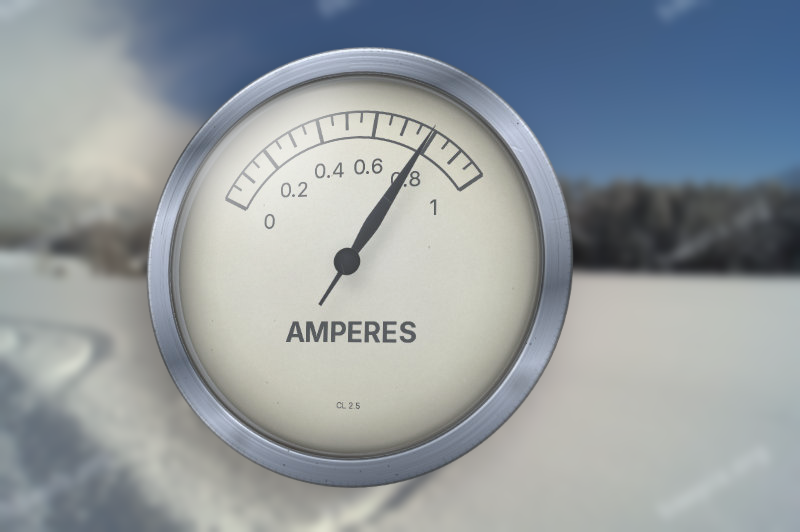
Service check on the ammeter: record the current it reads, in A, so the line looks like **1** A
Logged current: **0.8** A
